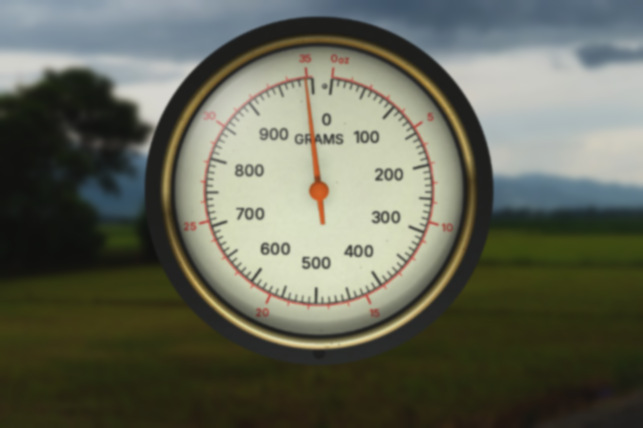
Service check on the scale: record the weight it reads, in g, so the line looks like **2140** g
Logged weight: **990** g
